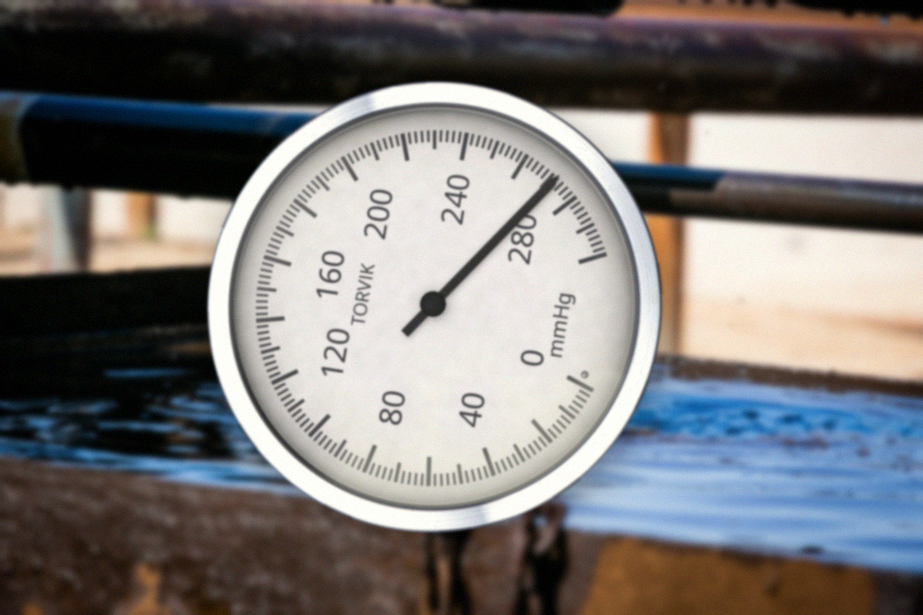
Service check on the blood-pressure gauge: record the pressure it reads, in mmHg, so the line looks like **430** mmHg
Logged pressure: **272** mmHg
